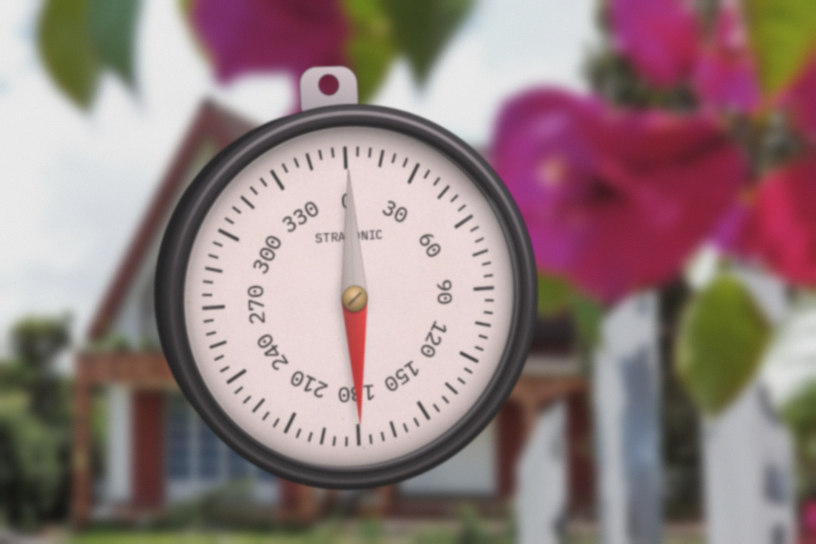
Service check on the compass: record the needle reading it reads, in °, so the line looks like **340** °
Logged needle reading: **180** °
